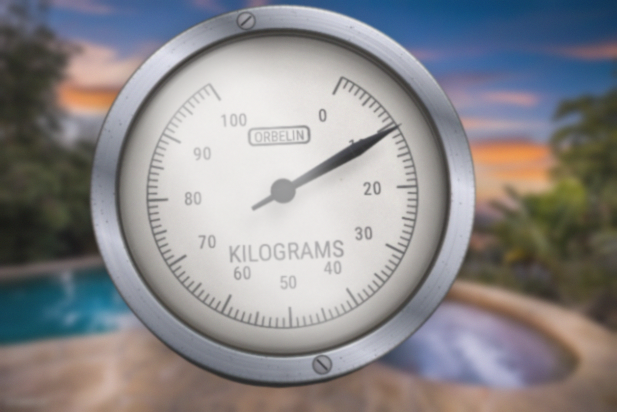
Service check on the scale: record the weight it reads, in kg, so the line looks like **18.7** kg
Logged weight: **11** kg
